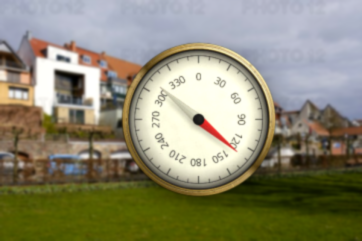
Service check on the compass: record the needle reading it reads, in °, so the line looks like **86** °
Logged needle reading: **130** °
